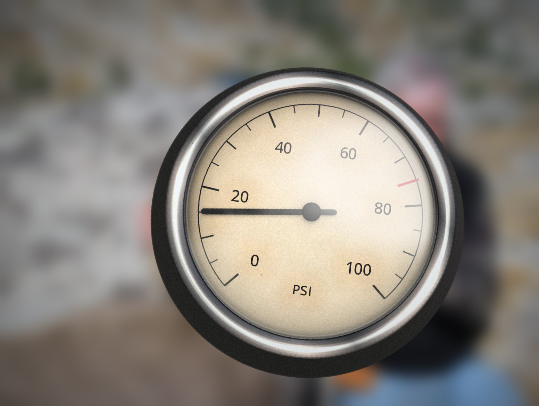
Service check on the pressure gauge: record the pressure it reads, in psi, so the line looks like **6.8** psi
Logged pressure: **15** psi
